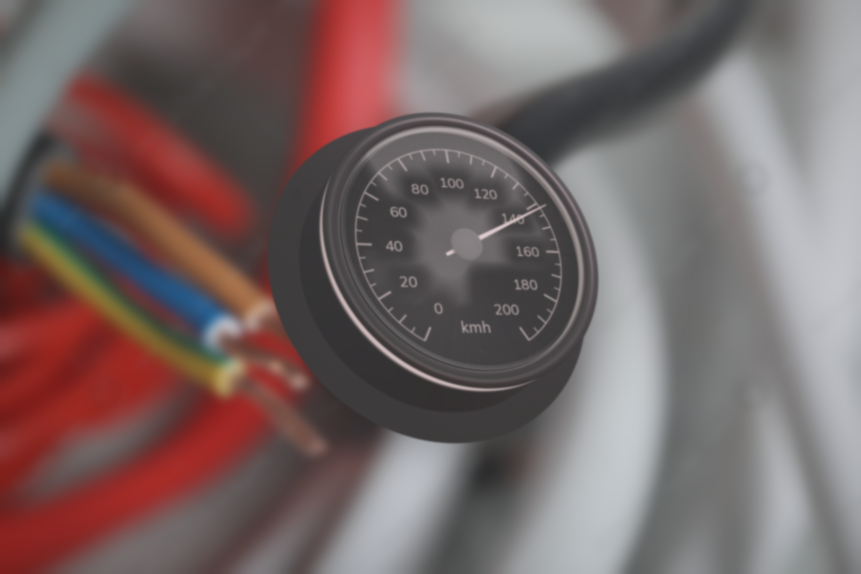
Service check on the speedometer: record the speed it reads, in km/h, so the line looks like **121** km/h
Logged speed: **142.5** km/h
